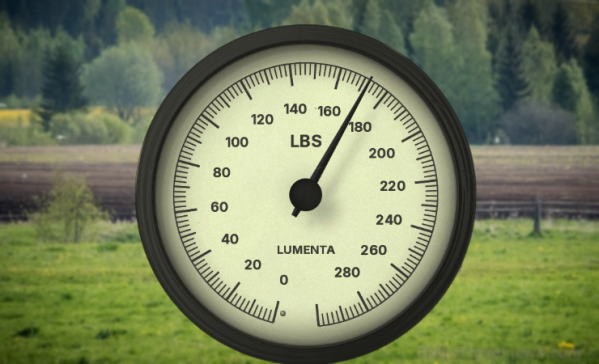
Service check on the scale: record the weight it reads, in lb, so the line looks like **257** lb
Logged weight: **172** lb
